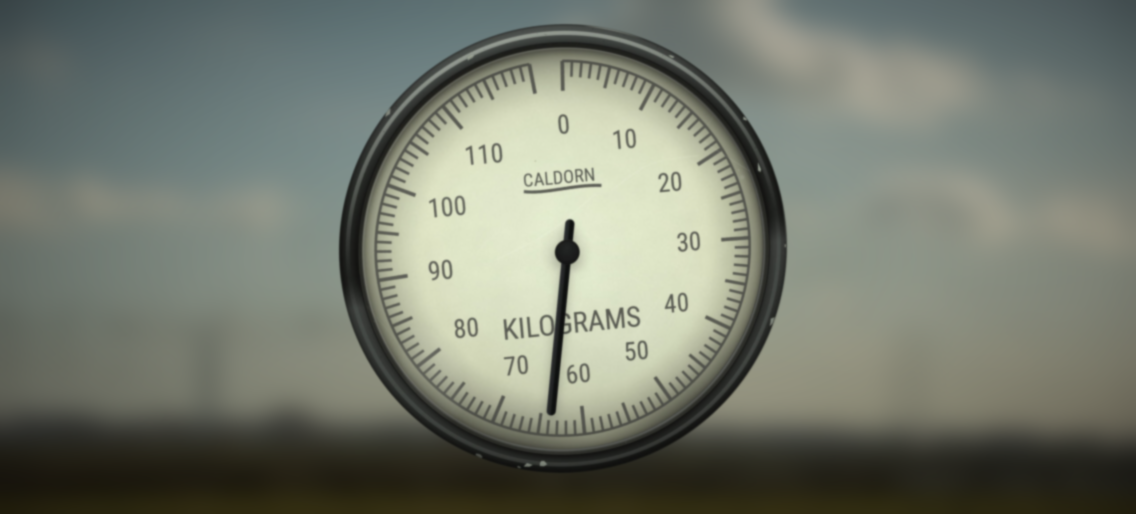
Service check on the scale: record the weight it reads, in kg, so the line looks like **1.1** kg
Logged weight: **64** kg
